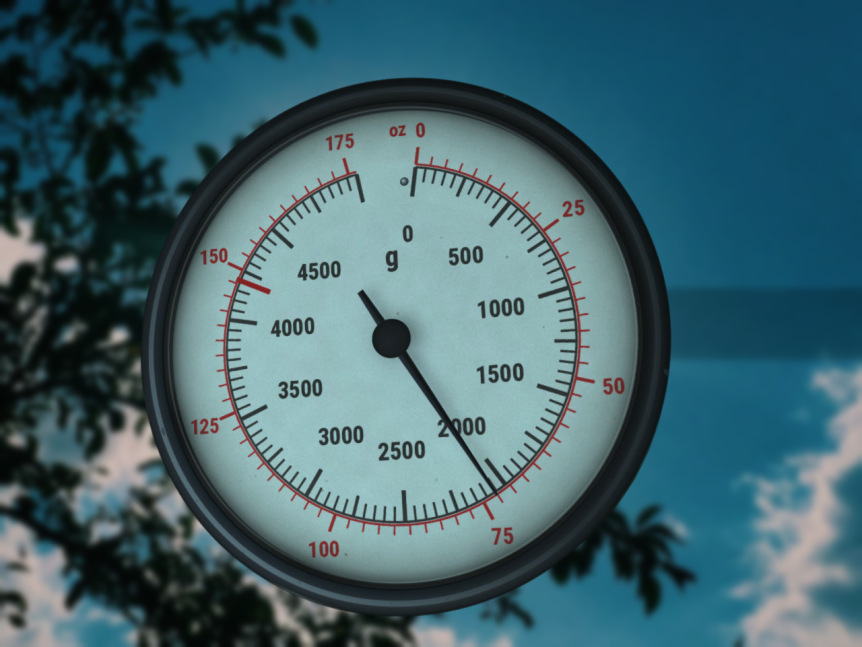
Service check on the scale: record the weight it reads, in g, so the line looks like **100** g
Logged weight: **2050** g
